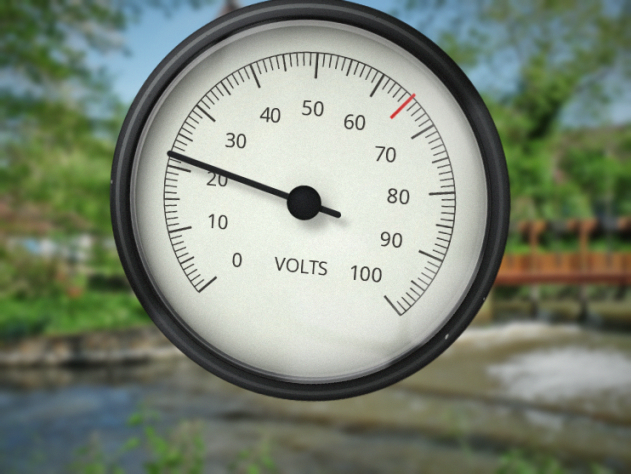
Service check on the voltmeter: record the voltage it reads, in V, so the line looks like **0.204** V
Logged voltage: **22** V
